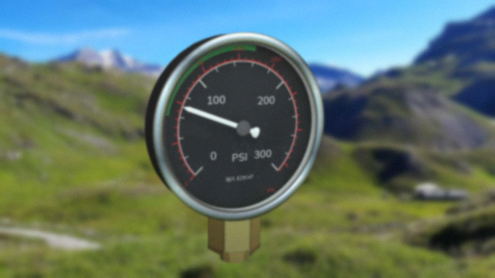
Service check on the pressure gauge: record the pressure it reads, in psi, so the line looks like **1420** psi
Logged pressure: **70** psi
